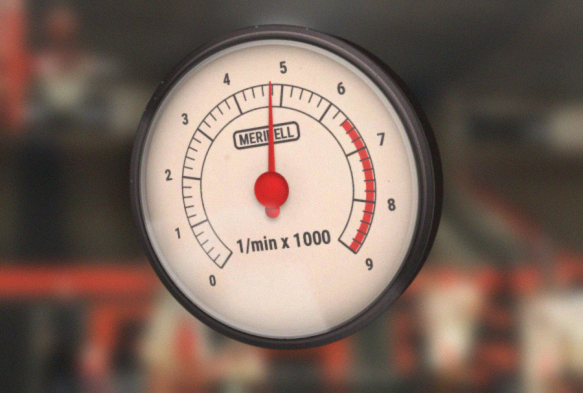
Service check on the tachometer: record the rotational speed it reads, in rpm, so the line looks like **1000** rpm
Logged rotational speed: **4800** rpm
